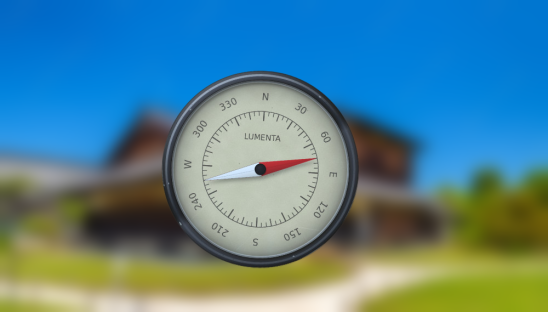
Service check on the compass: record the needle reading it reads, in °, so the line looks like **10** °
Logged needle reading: **75** °
